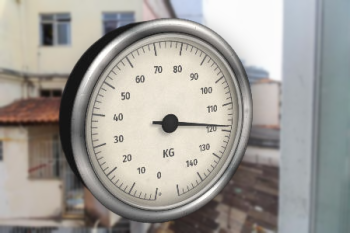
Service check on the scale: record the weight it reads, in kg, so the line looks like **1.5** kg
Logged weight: **118** kg
